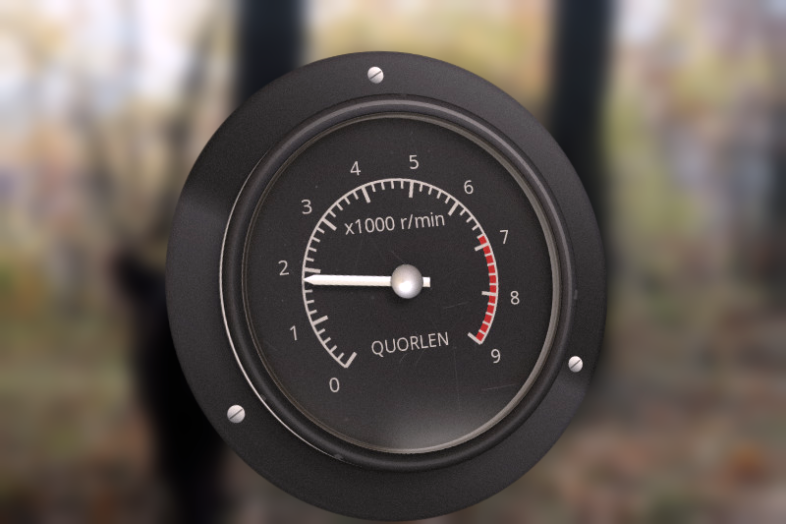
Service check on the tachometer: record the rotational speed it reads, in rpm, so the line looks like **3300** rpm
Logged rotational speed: **1800** rpm
